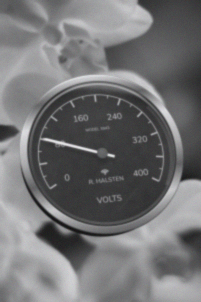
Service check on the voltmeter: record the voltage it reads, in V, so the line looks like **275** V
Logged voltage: **80** V
